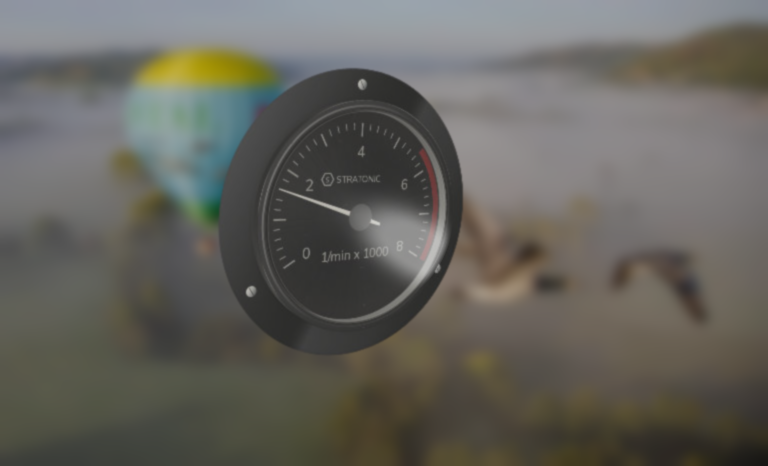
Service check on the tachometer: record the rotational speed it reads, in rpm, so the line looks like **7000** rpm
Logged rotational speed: **1600** rpm
